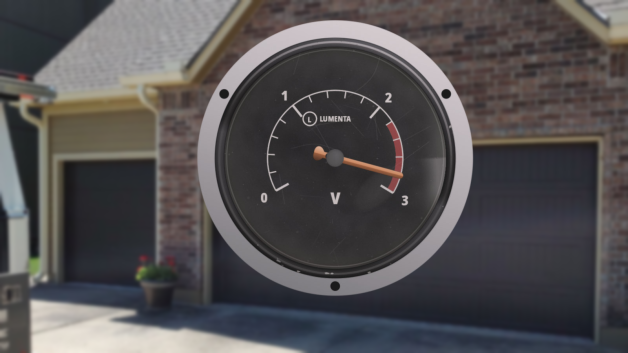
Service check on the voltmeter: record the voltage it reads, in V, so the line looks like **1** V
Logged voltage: **2.8** V
